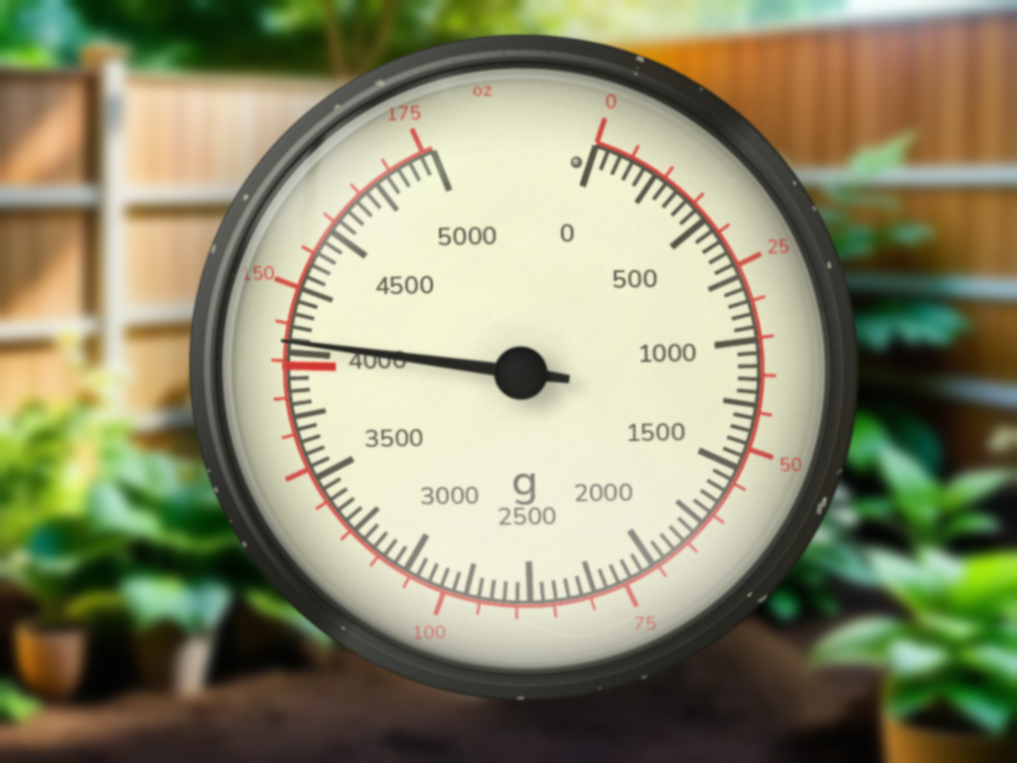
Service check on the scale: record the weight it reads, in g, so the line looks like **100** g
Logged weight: **4050** g
